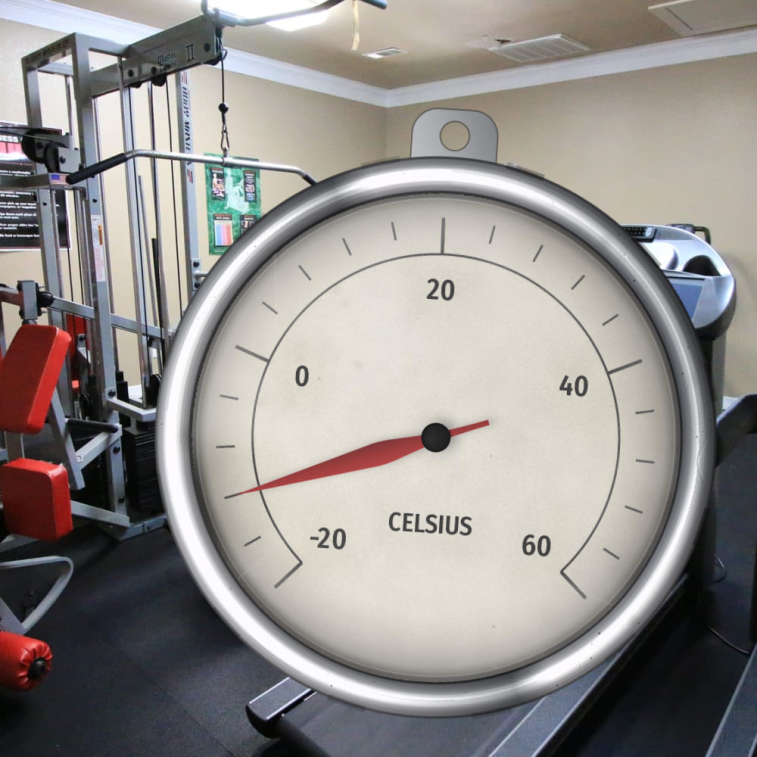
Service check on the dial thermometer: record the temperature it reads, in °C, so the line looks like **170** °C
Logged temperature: **-12** °C
